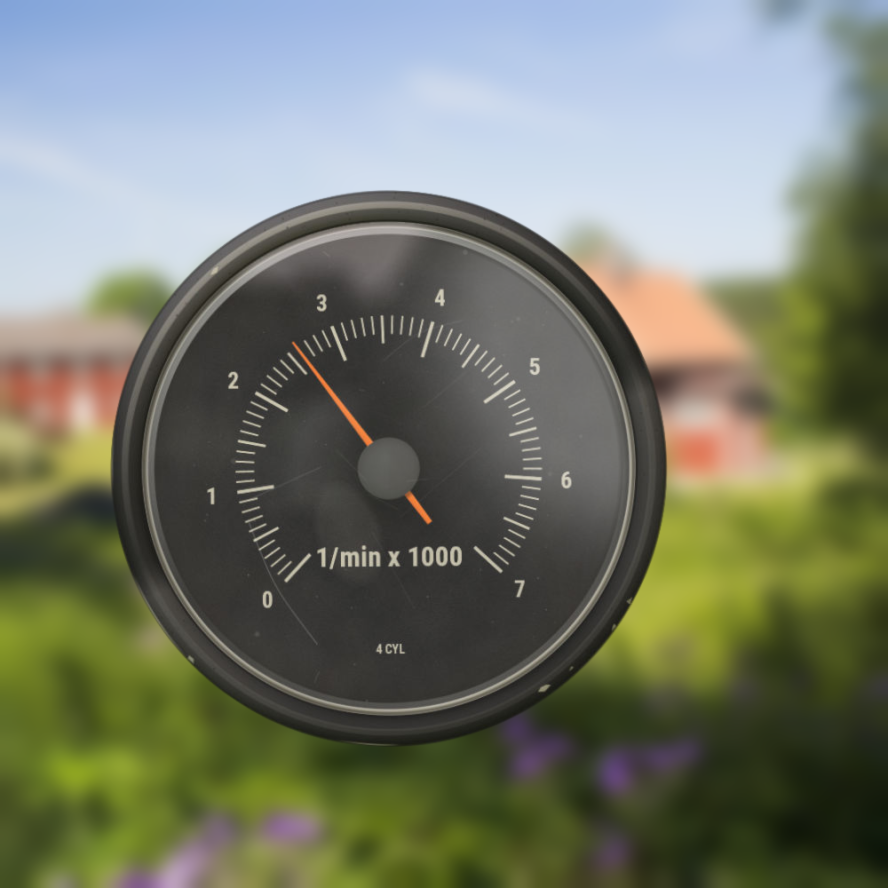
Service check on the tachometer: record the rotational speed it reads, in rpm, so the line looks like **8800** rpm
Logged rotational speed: **2600** rpm
